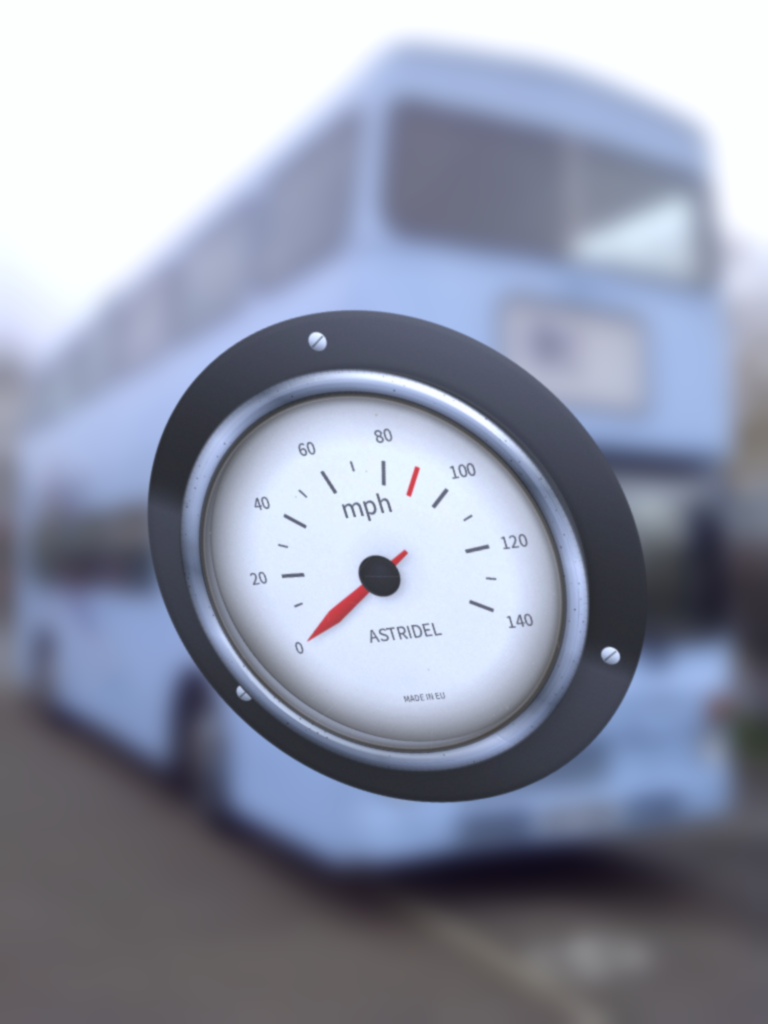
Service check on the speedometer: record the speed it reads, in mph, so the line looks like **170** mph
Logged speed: **0** mph
